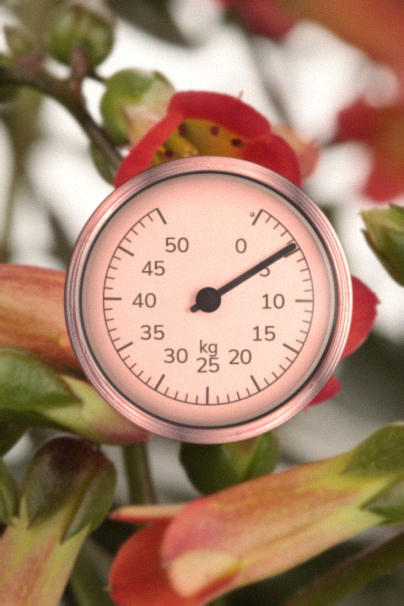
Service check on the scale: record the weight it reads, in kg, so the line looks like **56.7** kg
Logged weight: **4.5** kg
